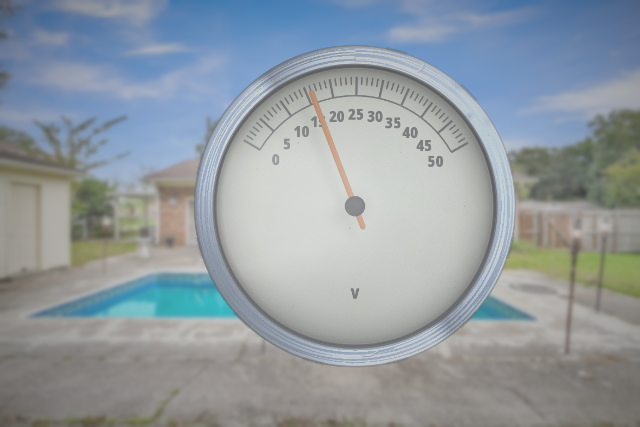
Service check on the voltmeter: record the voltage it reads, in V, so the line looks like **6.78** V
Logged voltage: **16** V
